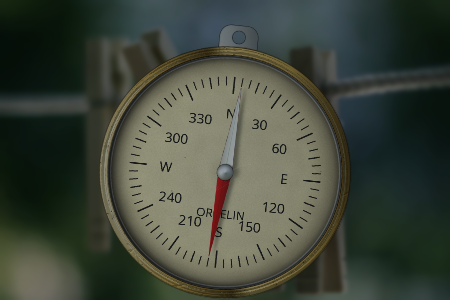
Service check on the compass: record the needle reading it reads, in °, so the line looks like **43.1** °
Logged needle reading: **185** °
